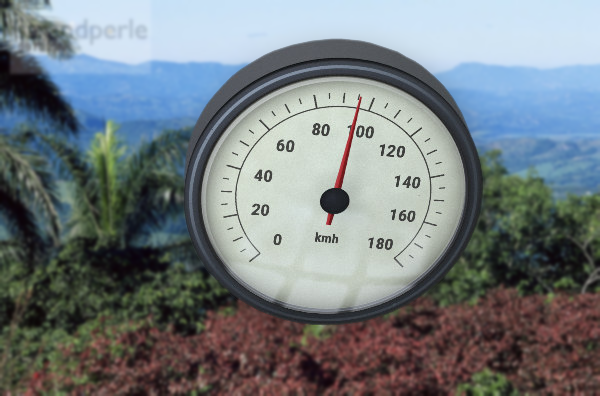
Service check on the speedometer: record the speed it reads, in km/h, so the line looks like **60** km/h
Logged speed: **95** km/h
